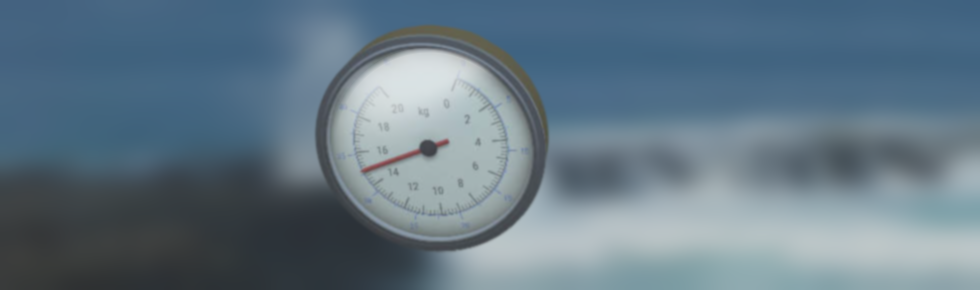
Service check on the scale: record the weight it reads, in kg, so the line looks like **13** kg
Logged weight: **15** kg
